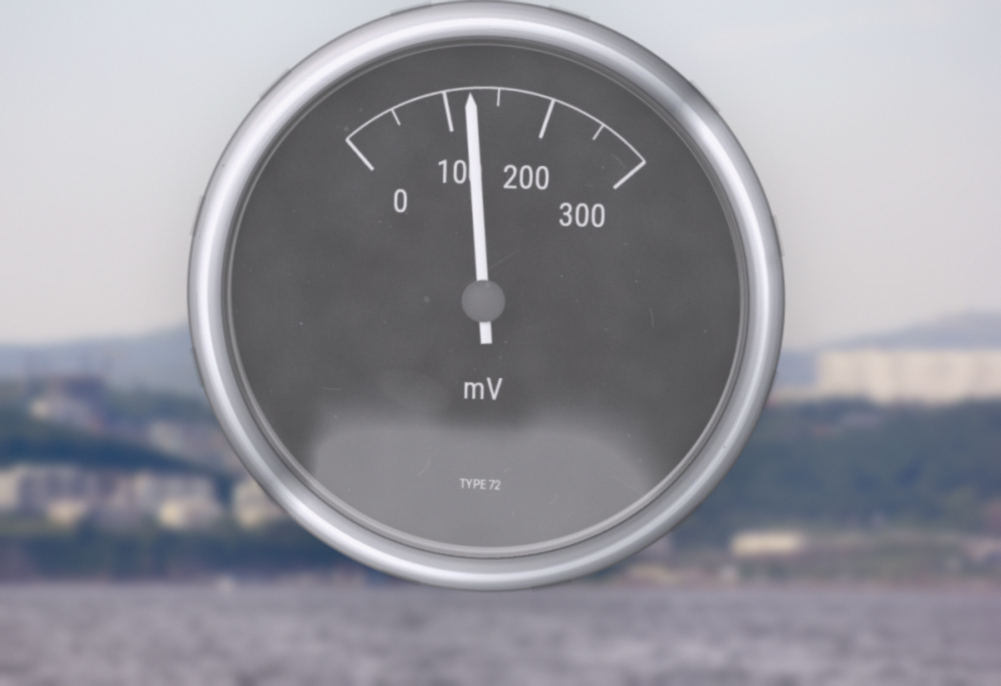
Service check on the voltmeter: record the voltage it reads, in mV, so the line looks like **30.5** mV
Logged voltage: **125** mV
